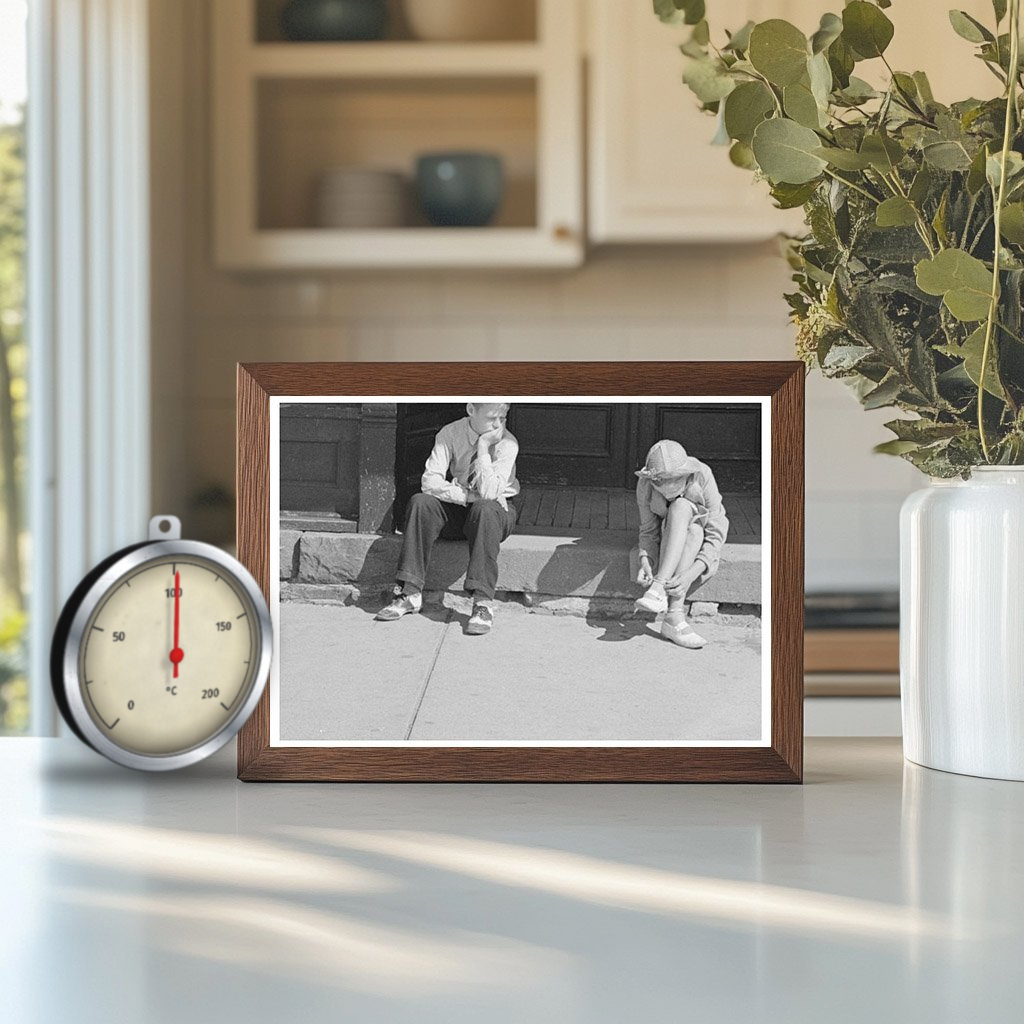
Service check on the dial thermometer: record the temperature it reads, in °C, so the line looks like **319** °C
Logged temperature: **100** °C
